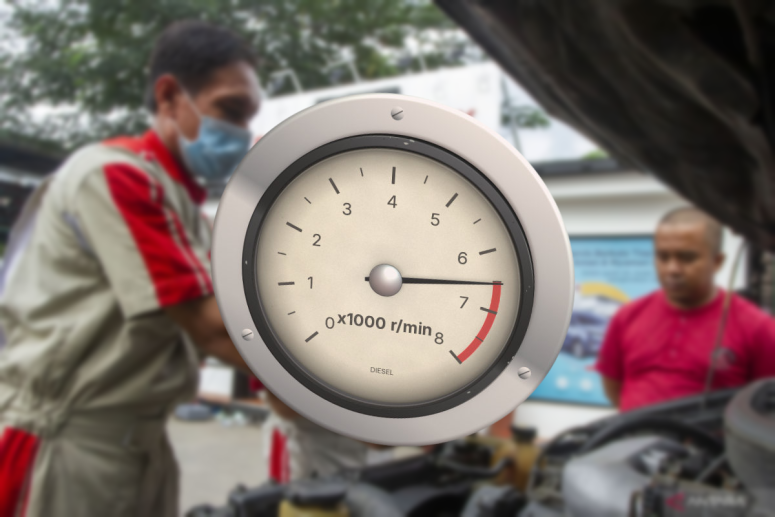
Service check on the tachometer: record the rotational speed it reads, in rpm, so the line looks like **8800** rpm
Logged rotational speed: **6500** rpm
